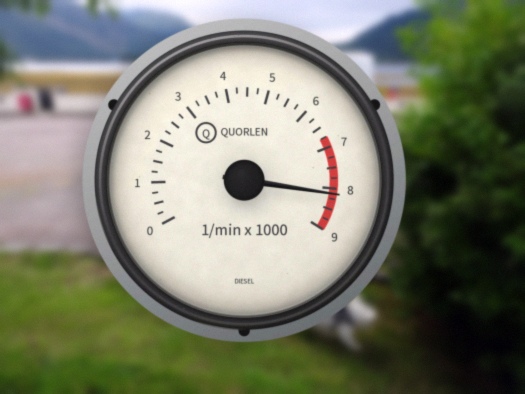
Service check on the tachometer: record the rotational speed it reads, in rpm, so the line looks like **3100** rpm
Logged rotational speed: **8125** rpm
